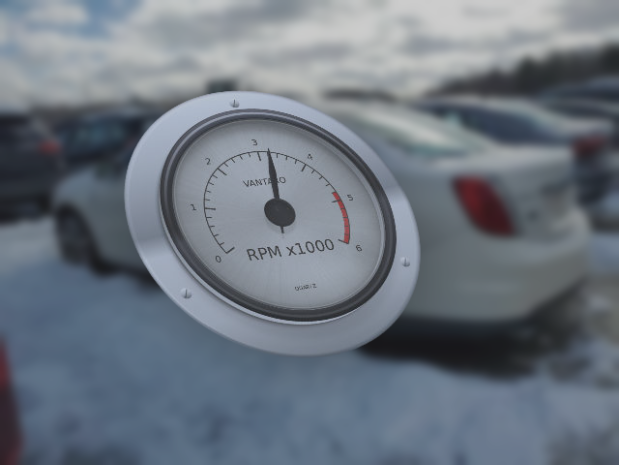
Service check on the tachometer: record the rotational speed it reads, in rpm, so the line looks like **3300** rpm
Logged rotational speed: **3200** rpm
